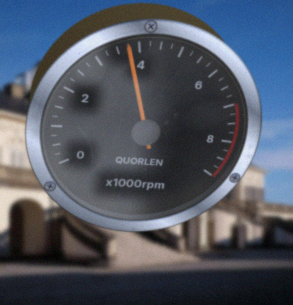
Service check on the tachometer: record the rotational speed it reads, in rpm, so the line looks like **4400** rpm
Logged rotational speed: **3750** rpm
